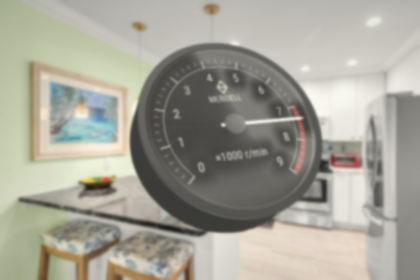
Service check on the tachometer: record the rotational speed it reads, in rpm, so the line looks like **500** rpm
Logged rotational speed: **7400** rpm
